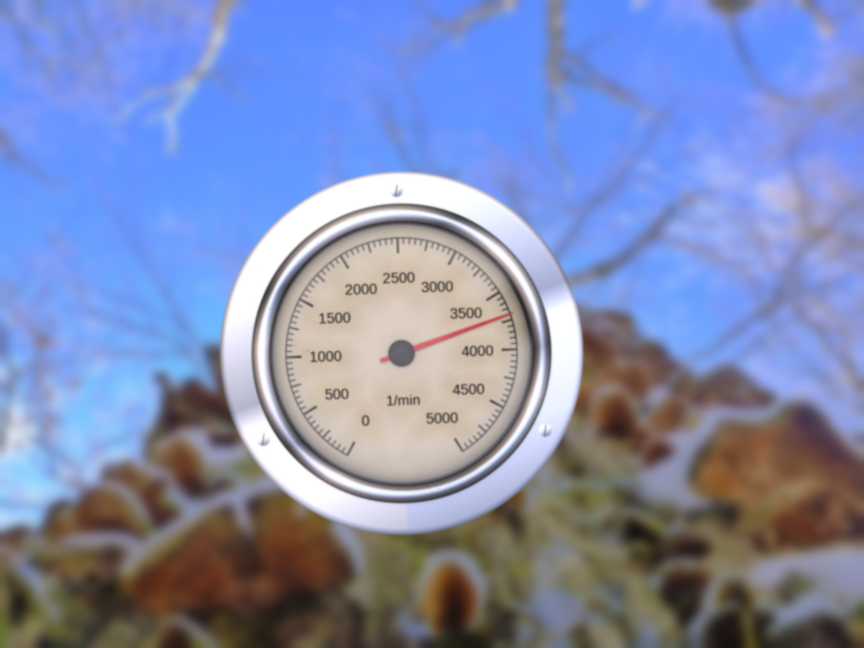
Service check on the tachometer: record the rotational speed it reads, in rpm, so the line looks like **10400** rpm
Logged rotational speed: **3700** rpm
